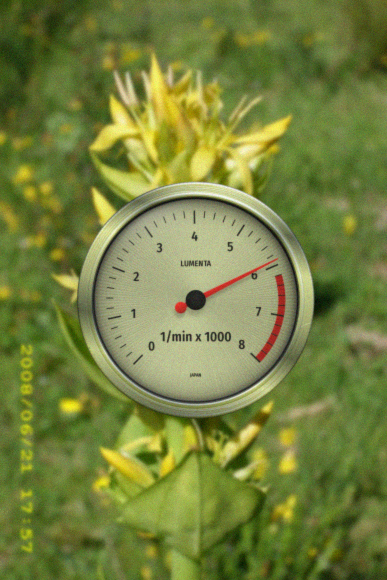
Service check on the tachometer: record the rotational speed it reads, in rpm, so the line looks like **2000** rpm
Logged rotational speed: **5900** rpm
